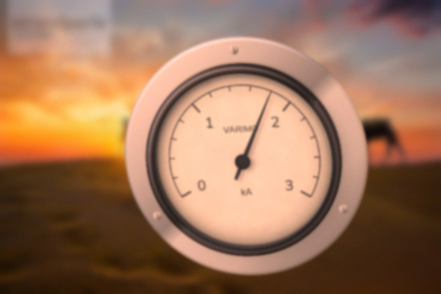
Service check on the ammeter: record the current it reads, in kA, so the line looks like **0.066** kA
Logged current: **1.8** kA
